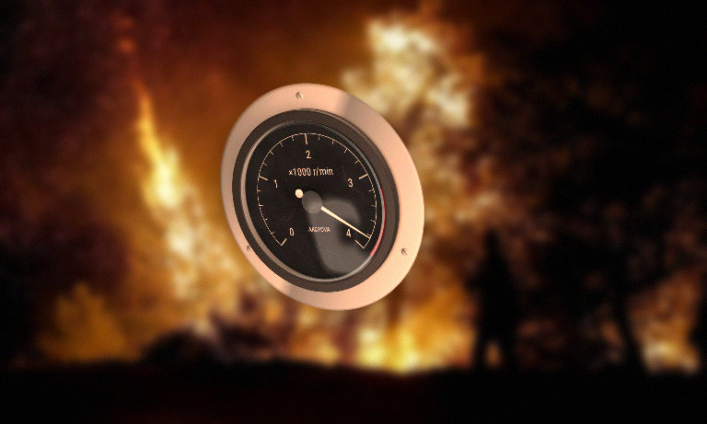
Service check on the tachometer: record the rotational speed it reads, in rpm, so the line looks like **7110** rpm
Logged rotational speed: **3800** rpm
